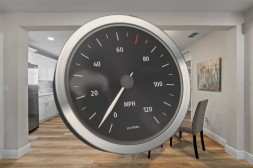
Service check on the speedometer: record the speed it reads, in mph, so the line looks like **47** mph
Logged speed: **5** mph
